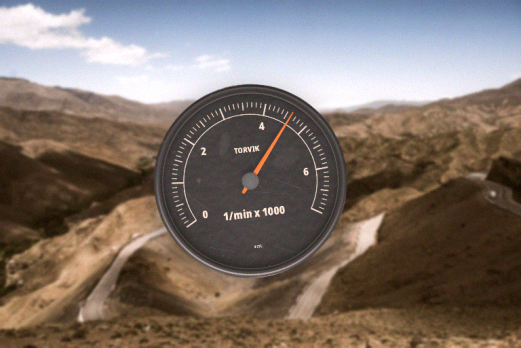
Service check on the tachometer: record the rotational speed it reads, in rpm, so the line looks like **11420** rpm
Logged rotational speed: **4600** rpm
